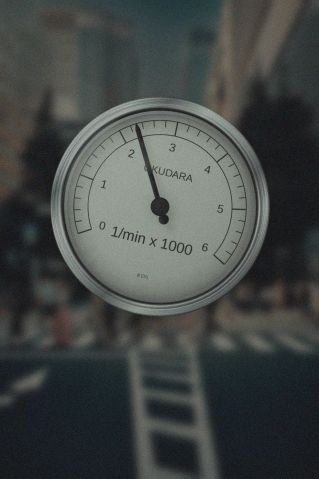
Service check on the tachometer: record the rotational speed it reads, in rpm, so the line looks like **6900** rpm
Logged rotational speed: **2300** rpm
